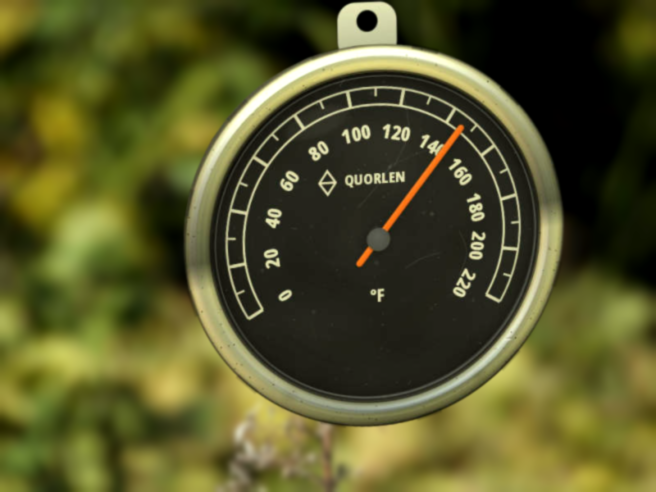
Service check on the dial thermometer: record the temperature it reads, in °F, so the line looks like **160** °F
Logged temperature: **145** °F
